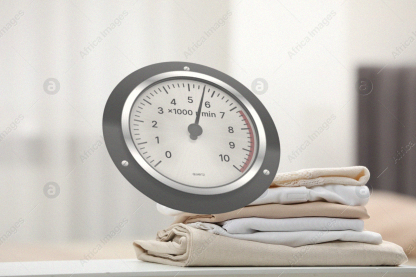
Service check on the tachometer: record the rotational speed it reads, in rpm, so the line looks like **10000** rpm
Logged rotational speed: **5600** rpm
